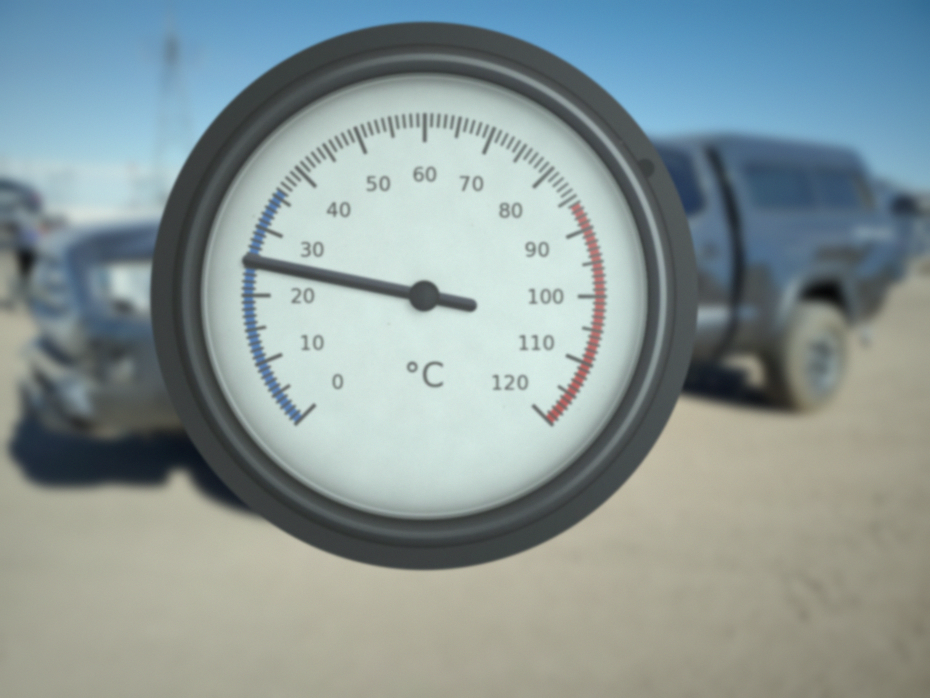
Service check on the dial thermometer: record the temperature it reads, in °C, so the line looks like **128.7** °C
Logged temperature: **25** °C
